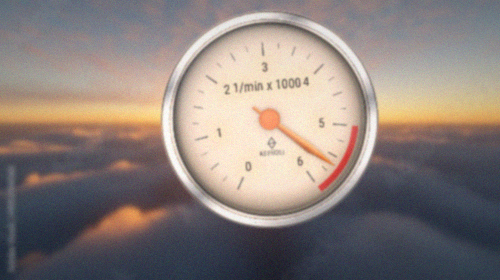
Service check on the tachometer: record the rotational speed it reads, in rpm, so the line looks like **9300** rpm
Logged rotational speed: **5625** rpm
